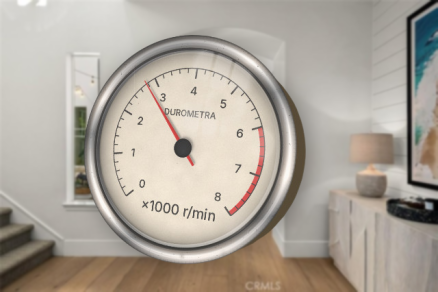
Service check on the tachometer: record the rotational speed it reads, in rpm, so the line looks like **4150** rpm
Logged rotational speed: **2800** rpm
